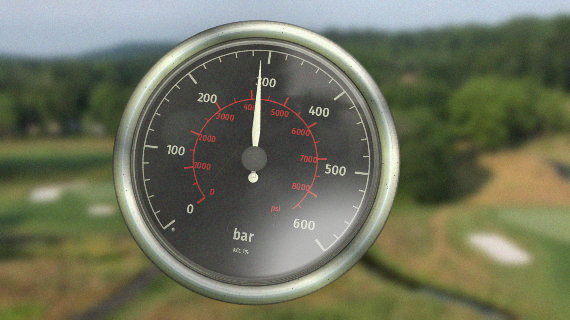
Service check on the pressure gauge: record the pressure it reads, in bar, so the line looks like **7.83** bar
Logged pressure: **290** bar
